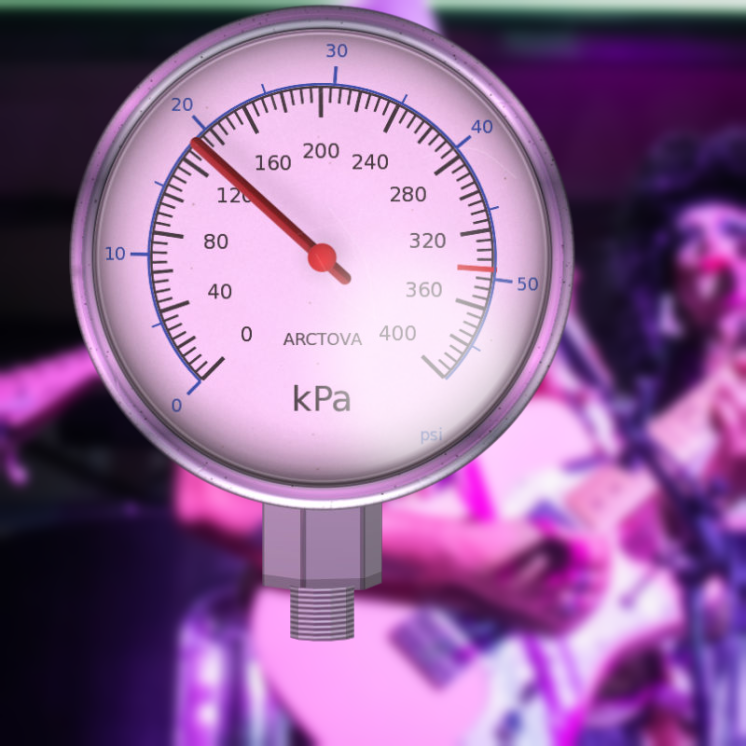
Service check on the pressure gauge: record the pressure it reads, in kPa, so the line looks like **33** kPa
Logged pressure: **130** kPa
